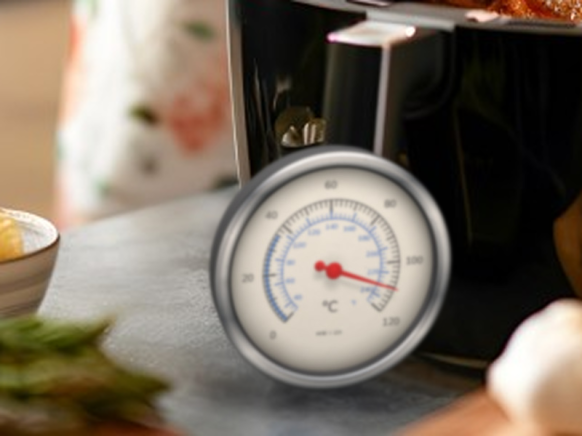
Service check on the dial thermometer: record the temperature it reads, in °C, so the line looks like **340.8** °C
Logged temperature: **110** °C
